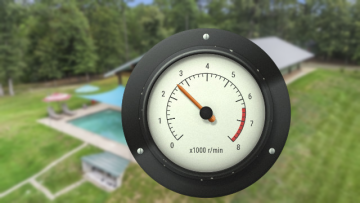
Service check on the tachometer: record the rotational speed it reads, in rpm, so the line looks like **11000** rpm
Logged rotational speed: **2600** rpm
